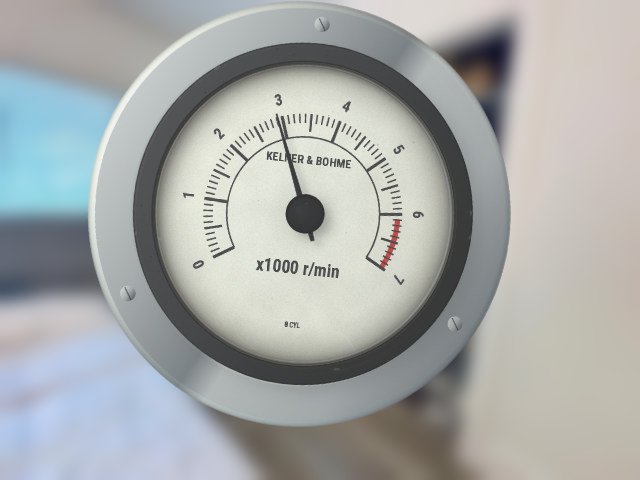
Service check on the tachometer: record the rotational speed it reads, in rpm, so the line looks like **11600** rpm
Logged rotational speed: **2900** rpm
